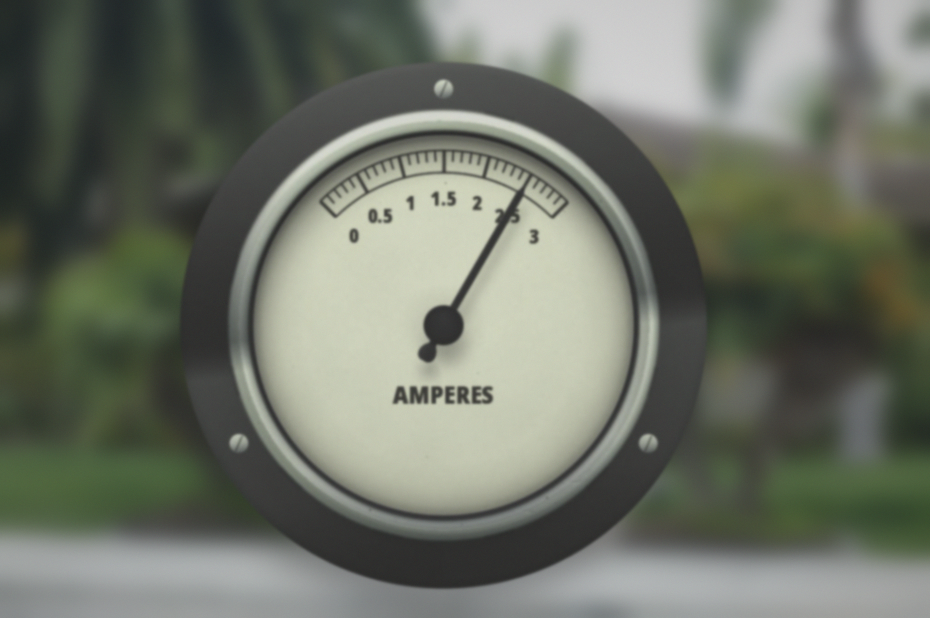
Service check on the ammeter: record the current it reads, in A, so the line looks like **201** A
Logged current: **2.5** A
